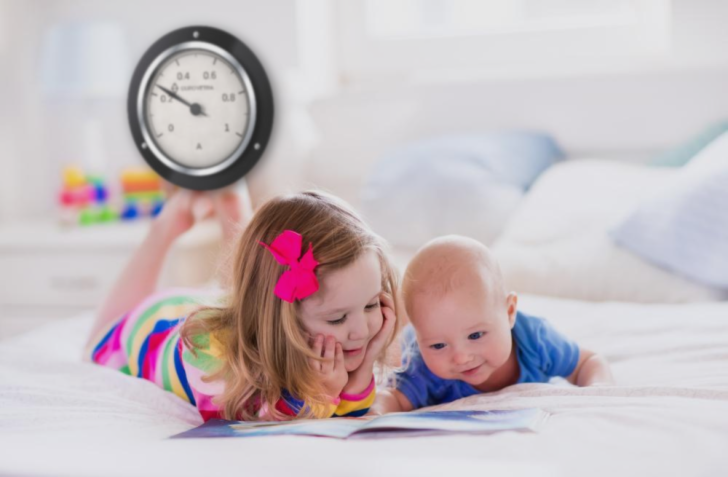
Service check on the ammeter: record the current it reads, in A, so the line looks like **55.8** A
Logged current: **0.25** A
